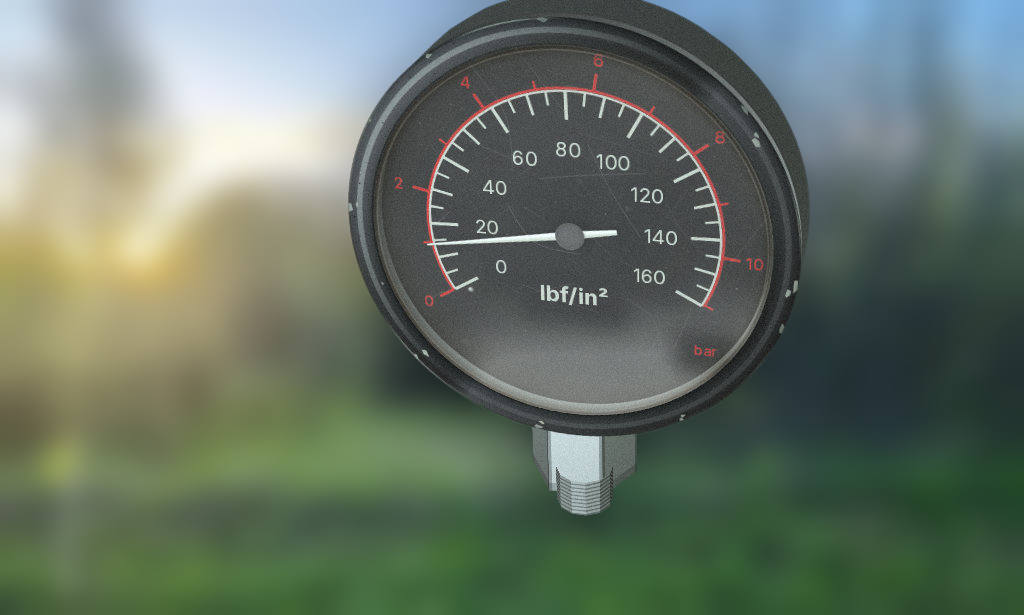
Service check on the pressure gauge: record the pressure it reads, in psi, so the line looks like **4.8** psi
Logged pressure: **15** psi
